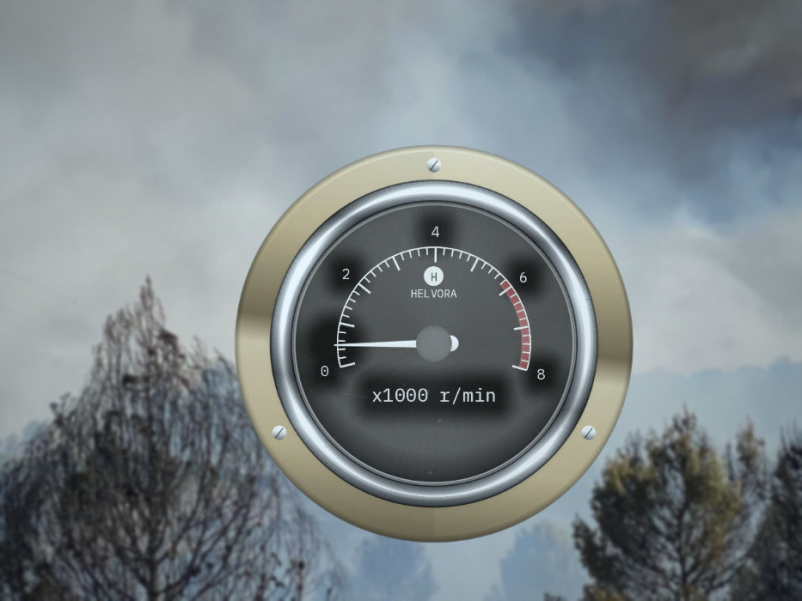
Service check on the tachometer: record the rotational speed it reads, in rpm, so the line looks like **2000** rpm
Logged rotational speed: **500** rpm
